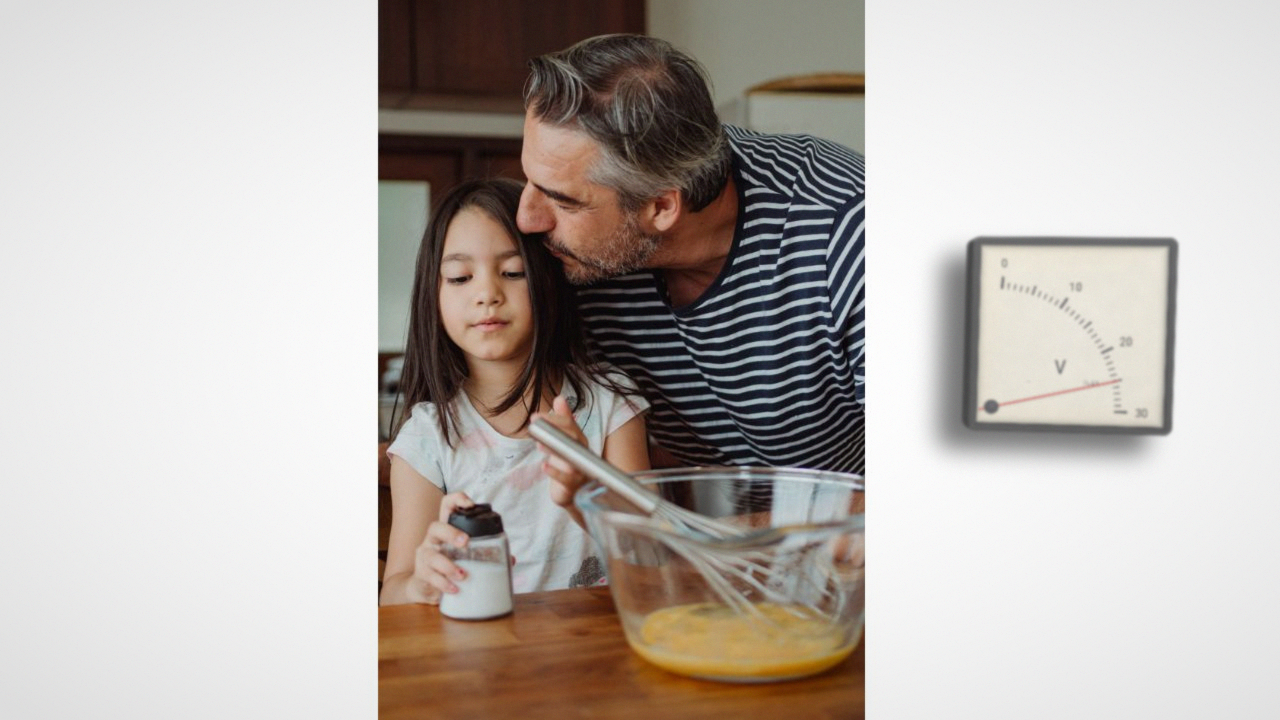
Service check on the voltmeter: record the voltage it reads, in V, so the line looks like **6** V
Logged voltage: **25** V
